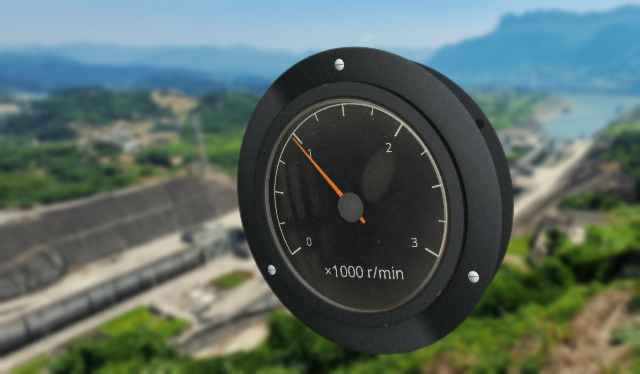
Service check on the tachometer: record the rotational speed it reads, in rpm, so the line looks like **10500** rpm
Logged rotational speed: **1000** rpm
